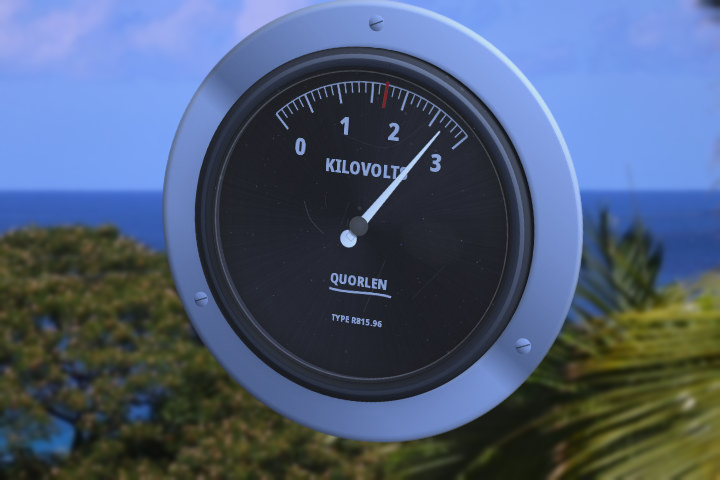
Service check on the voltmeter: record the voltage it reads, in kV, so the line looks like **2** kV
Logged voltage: **2.7** kV
